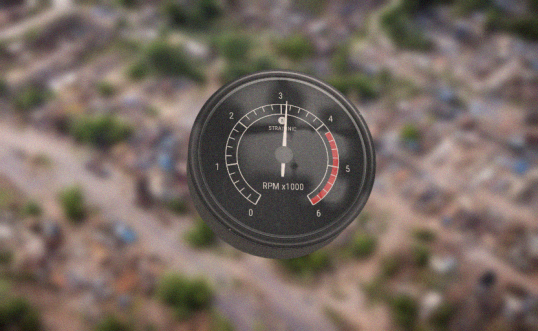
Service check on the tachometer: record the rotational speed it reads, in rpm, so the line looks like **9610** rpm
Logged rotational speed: **3100** rpm
